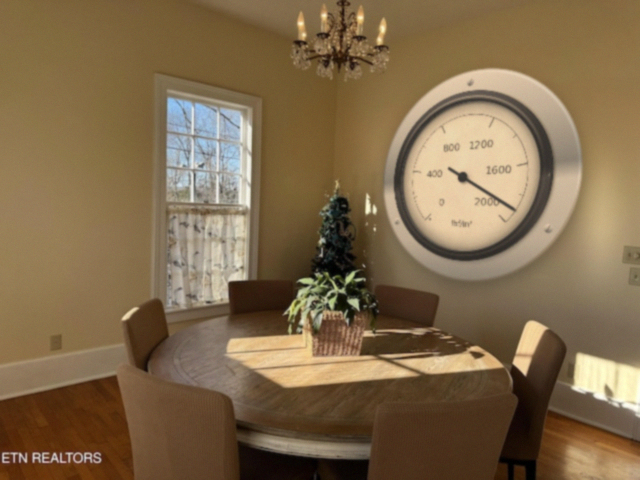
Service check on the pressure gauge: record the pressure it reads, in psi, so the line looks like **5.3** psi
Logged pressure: **1900** psi
